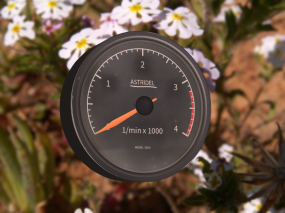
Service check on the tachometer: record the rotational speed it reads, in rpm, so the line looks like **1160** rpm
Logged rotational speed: **0** rpm
